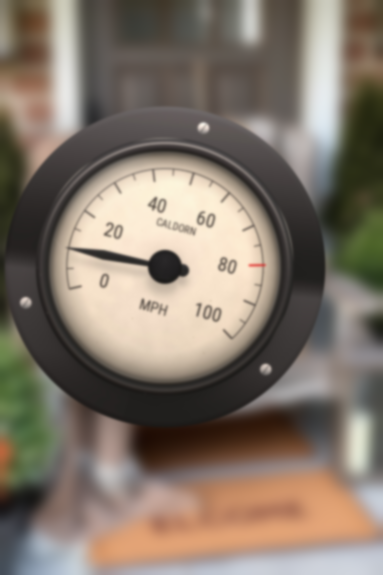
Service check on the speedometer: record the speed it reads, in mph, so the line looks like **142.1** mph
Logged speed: **10** mph
